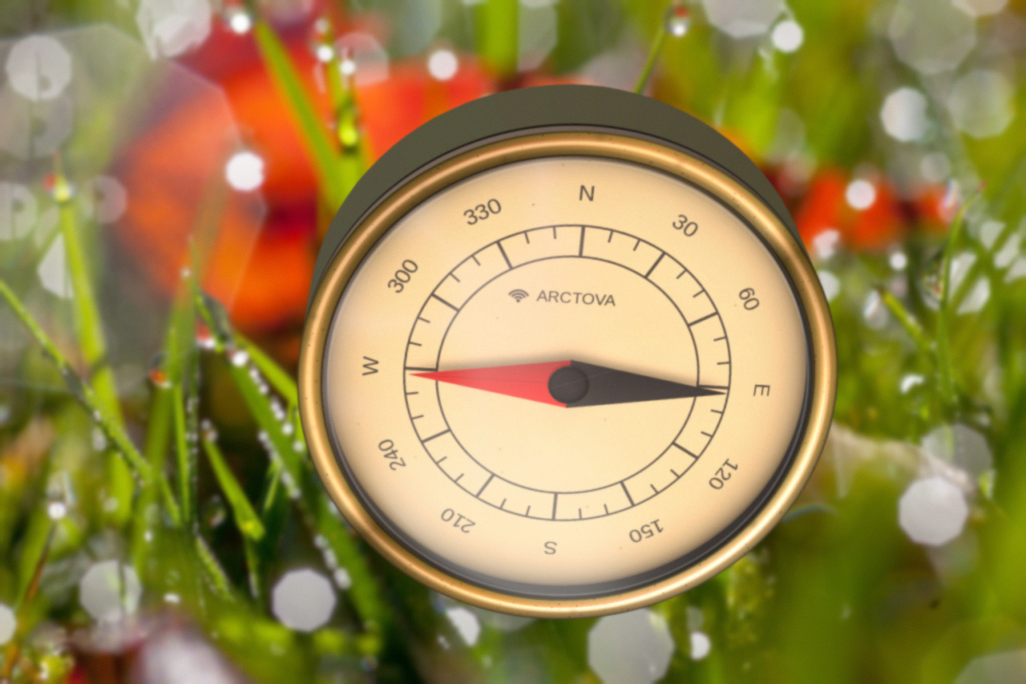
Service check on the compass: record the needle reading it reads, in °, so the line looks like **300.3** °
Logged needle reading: **270** °
